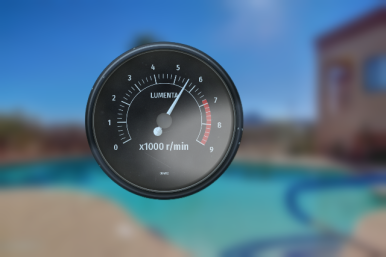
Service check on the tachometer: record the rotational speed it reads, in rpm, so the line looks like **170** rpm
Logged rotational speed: **5600** rpm
